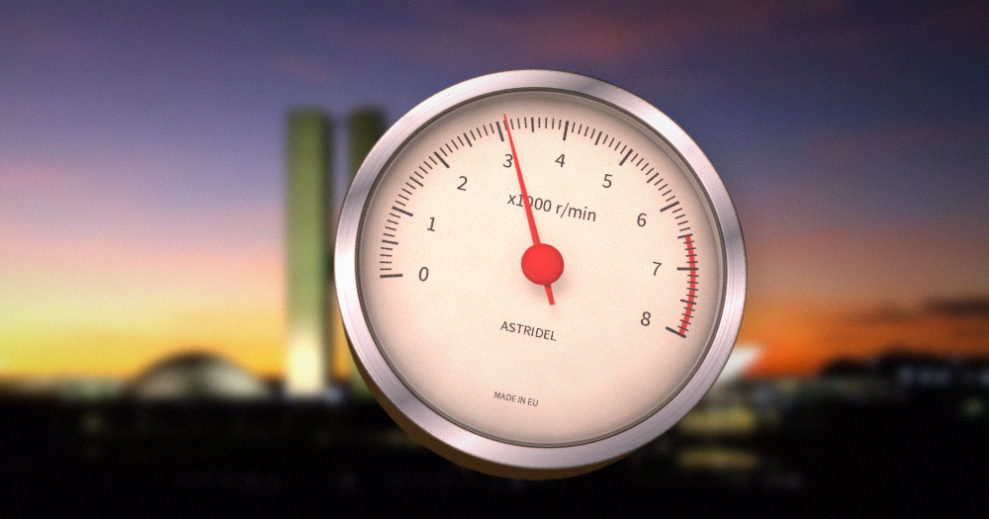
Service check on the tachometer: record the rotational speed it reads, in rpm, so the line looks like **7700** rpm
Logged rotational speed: **3100** rpm
